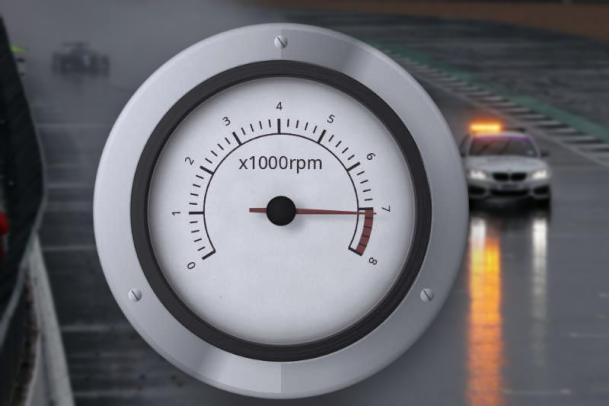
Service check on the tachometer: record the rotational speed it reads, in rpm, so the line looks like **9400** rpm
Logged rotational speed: **7100** rpm
